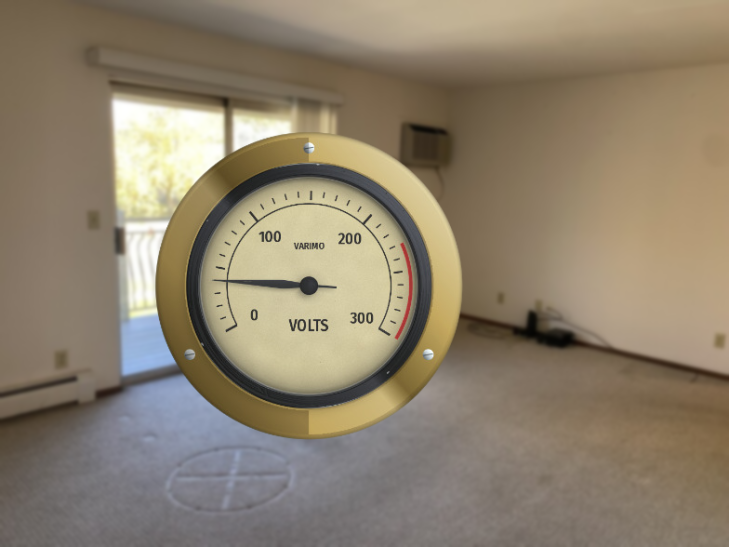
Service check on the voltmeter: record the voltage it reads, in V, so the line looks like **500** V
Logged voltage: **40** V
